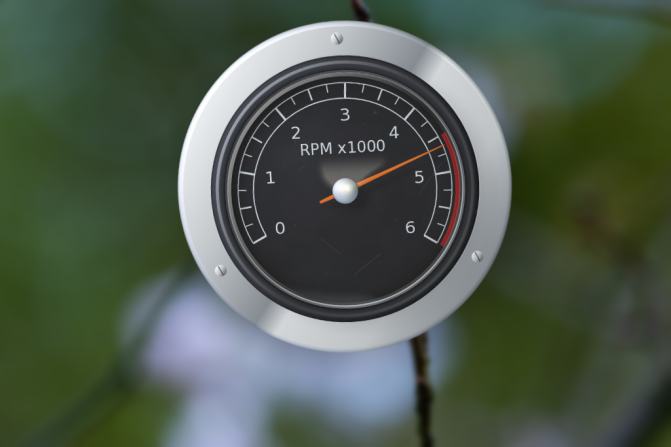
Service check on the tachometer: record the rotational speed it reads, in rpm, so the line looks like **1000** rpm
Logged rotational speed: **4625** rpm
